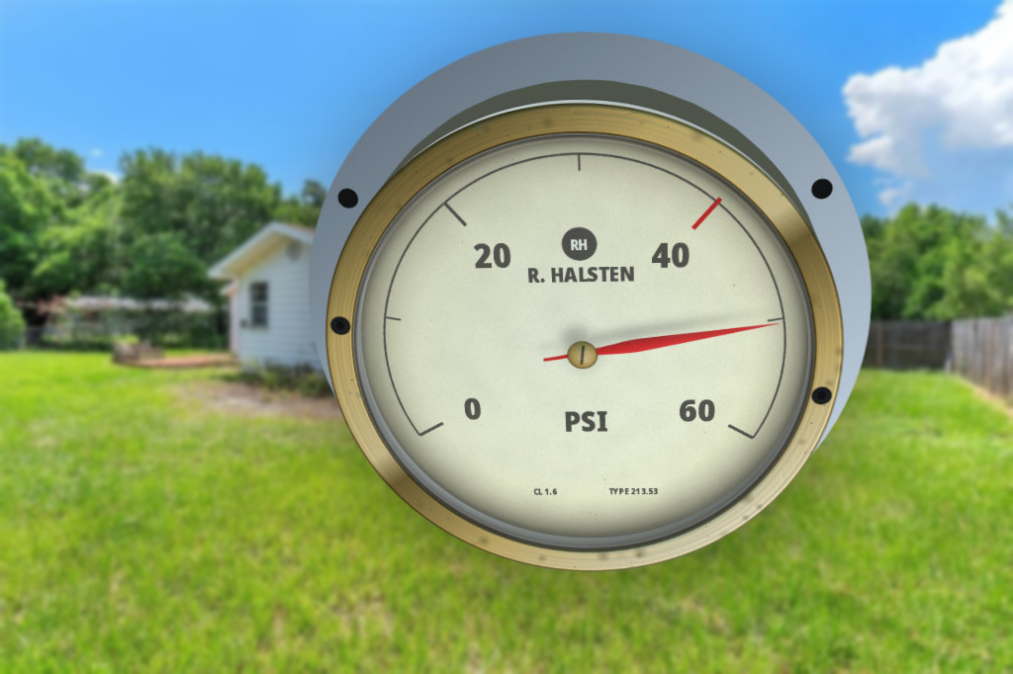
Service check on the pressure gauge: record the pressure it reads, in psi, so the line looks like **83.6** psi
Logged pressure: **50** psi
